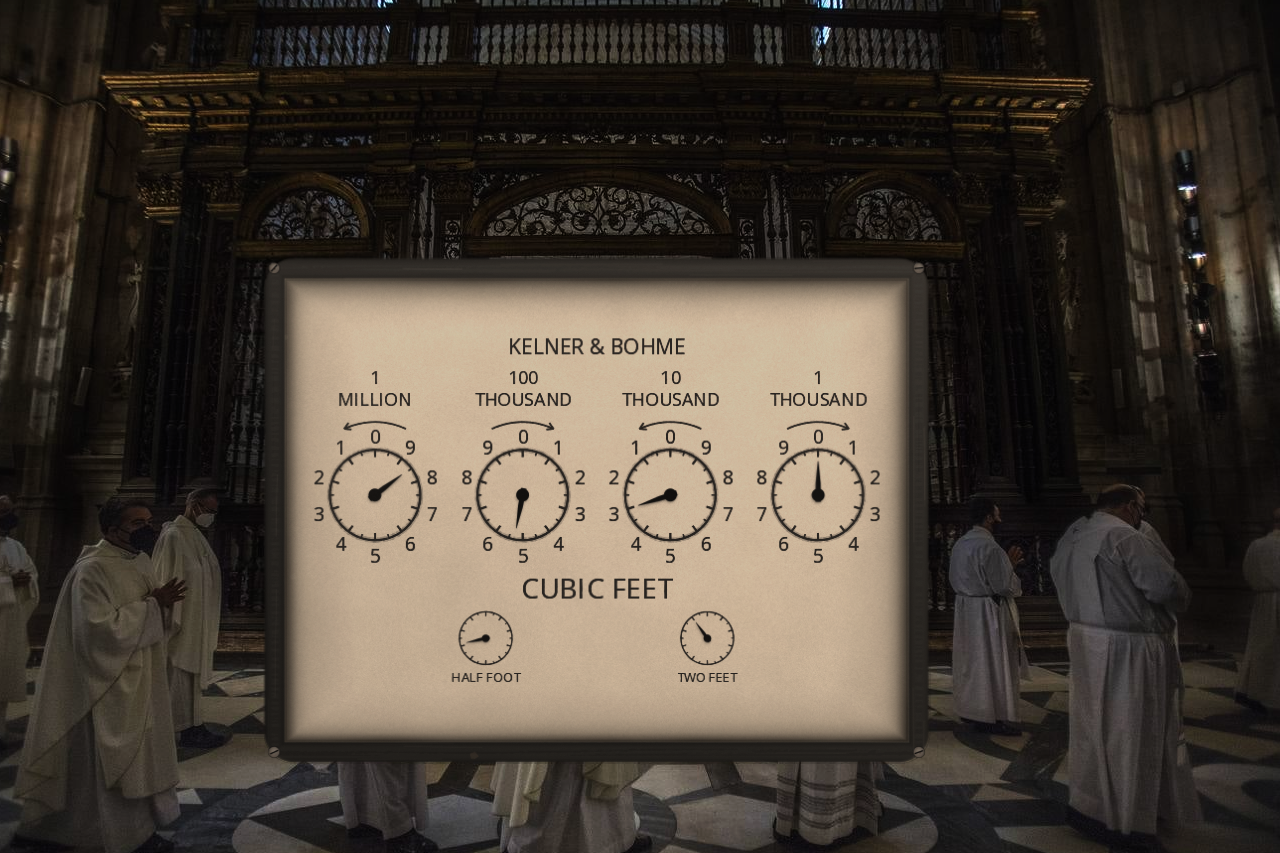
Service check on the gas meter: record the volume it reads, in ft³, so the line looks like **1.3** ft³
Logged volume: **853000** ft³
